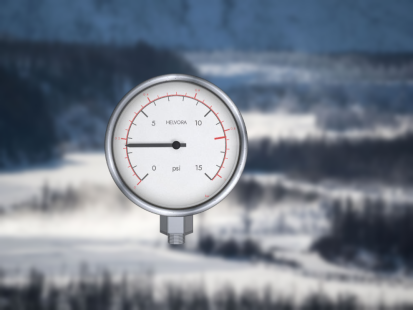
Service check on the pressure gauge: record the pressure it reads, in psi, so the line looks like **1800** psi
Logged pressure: **2.5** psi
